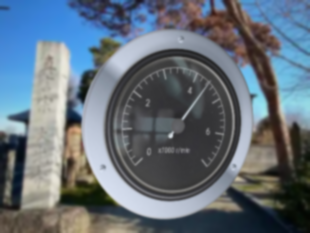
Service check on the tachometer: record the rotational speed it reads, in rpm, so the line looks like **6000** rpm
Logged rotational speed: **4400** rpm
